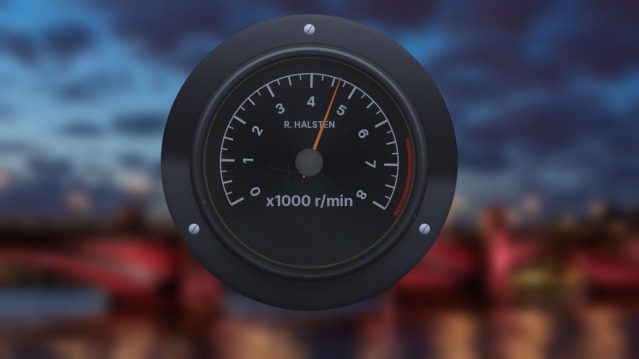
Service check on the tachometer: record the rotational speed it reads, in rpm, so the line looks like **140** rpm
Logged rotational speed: **4625** rpm
